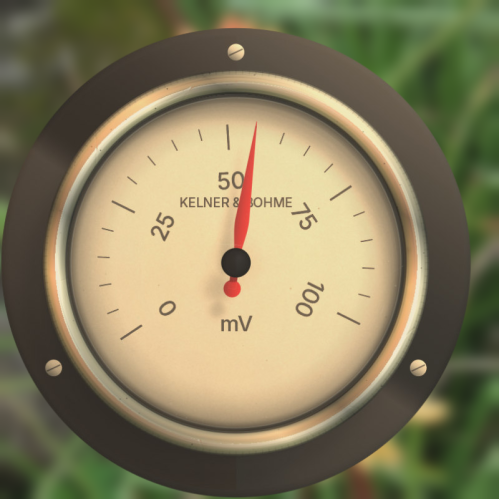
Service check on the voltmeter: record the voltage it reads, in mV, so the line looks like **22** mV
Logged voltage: **55** mV
